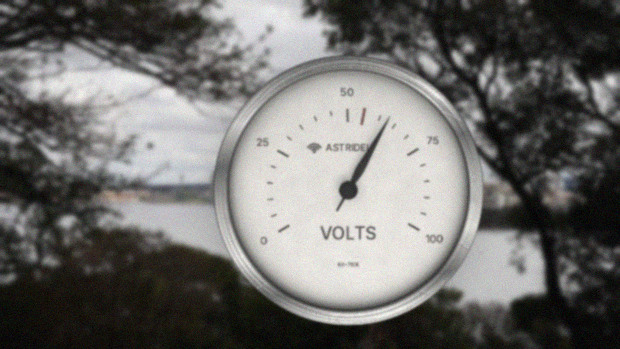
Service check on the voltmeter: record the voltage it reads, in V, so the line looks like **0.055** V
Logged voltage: **62.5** V
